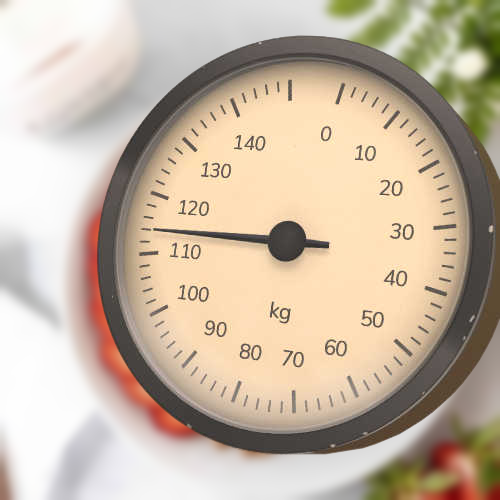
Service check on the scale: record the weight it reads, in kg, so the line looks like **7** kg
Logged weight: **114** kg
